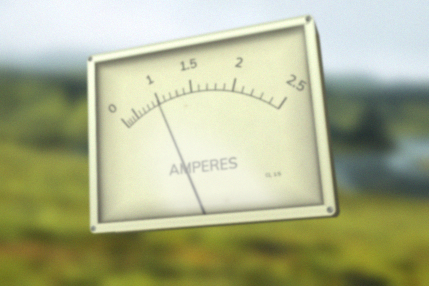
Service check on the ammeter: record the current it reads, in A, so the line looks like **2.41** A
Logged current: **1** A
